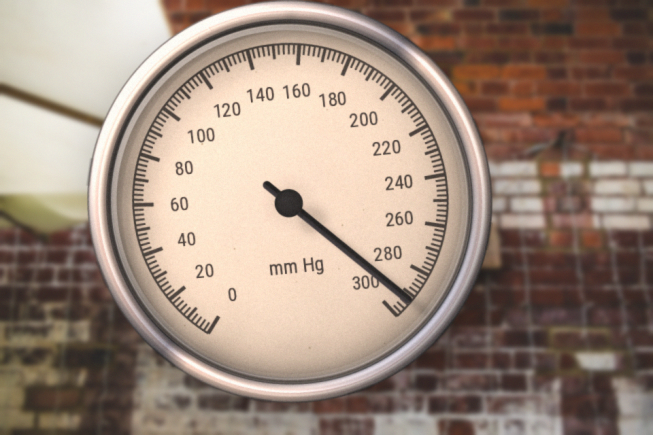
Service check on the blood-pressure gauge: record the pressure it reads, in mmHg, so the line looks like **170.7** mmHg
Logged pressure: **292** mmHg
